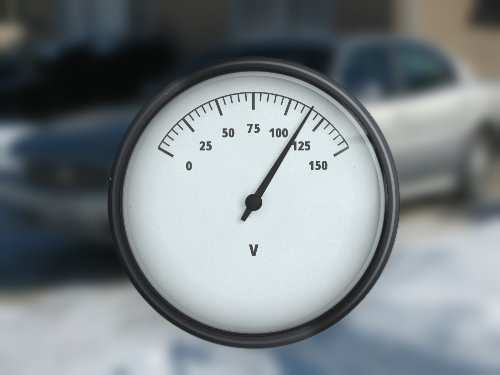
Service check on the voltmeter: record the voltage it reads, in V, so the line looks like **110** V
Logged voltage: **115** V
